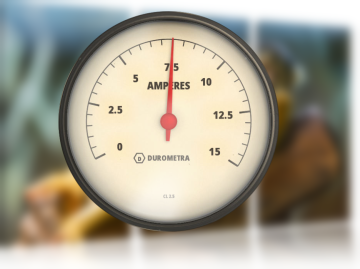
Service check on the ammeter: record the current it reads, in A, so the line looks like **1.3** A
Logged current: **7.5** A
